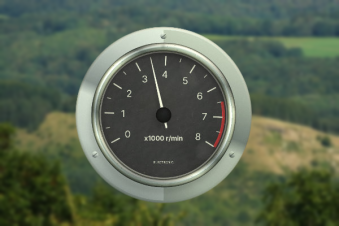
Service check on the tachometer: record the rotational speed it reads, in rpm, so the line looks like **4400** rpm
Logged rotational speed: **3500** rpm
